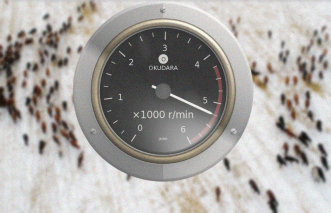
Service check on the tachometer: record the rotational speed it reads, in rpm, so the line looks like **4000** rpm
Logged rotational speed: **5250** rpm
